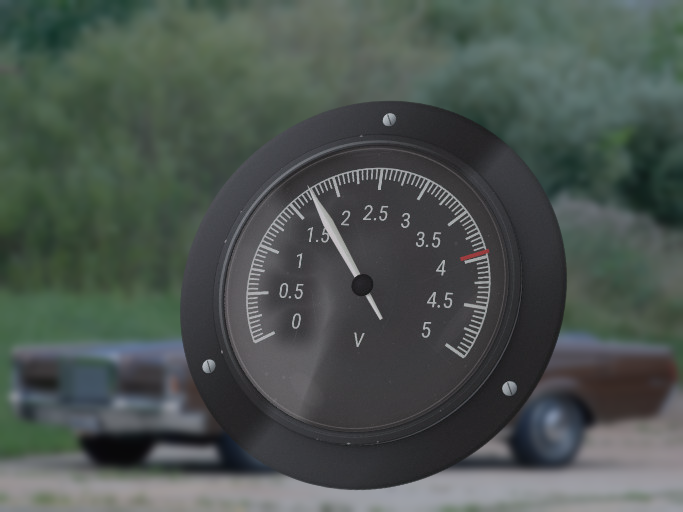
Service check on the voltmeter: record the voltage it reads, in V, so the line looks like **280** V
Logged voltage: **1.75** V
